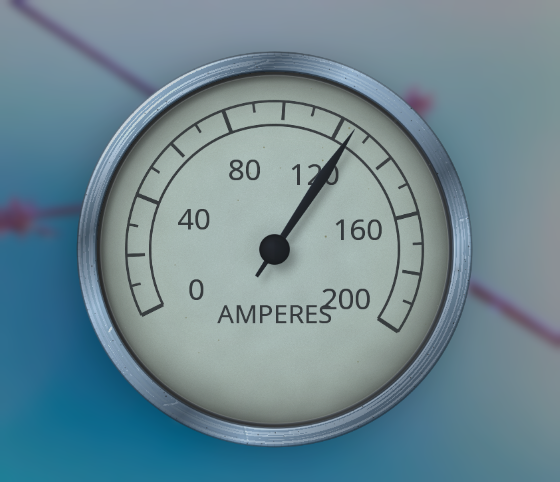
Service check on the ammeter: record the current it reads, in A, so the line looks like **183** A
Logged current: **125** A
